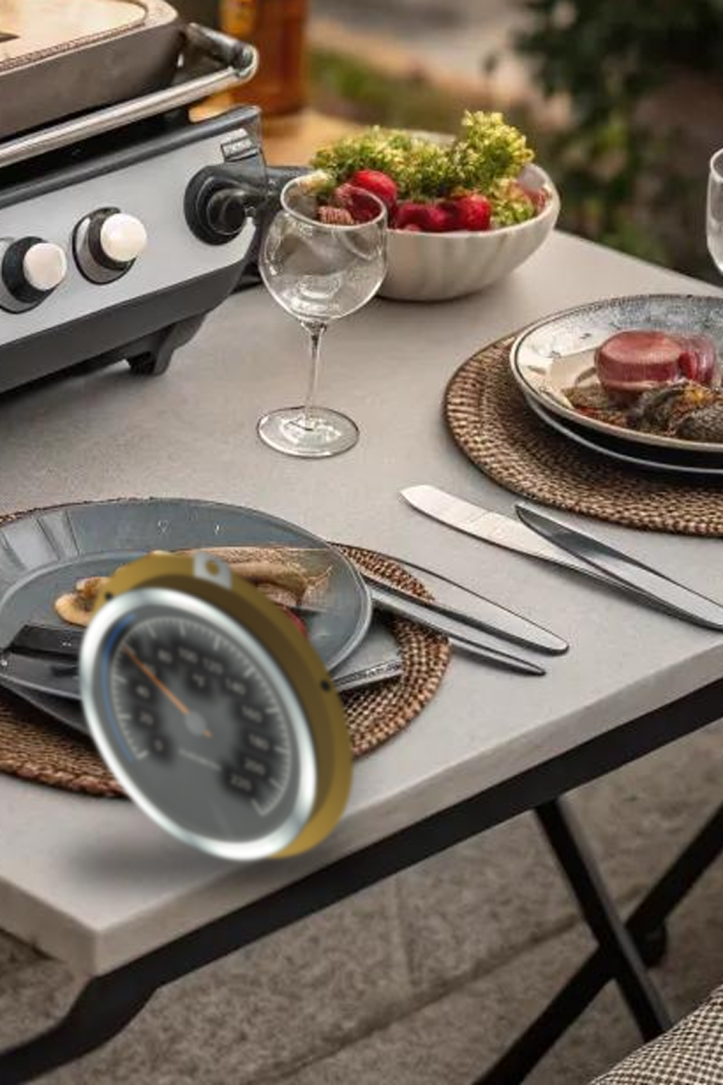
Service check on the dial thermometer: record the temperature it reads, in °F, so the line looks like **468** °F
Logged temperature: **60** °F
